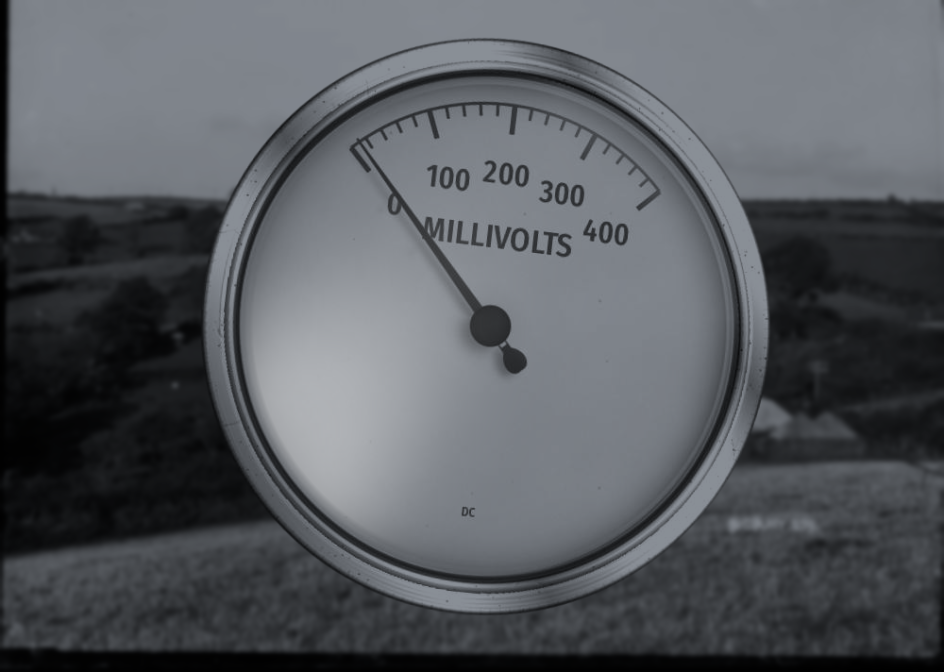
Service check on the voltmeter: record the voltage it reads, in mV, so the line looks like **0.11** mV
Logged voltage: **10** mV
